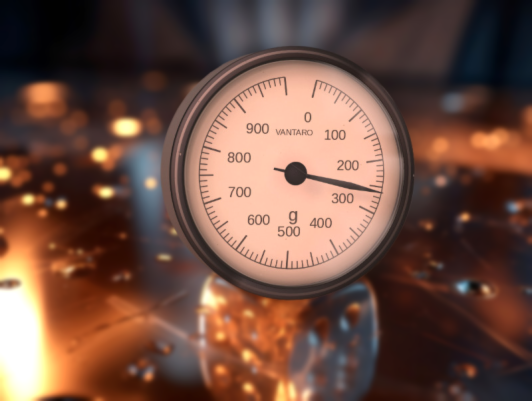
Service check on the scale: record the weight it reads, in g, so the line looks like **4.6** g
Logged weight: **260** g
